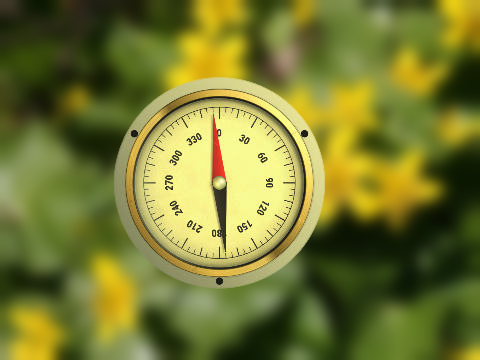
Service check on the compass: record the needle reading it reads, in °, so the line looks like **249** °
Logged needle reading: **355** °
